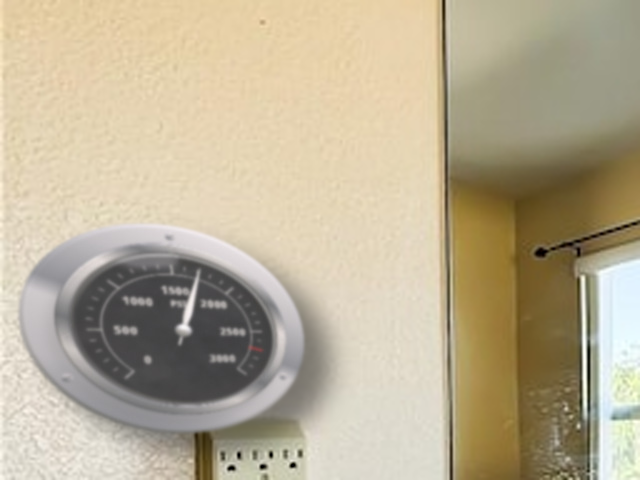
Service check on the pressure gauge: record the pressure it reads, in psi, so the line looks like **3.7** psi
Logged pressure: **1700** psi
